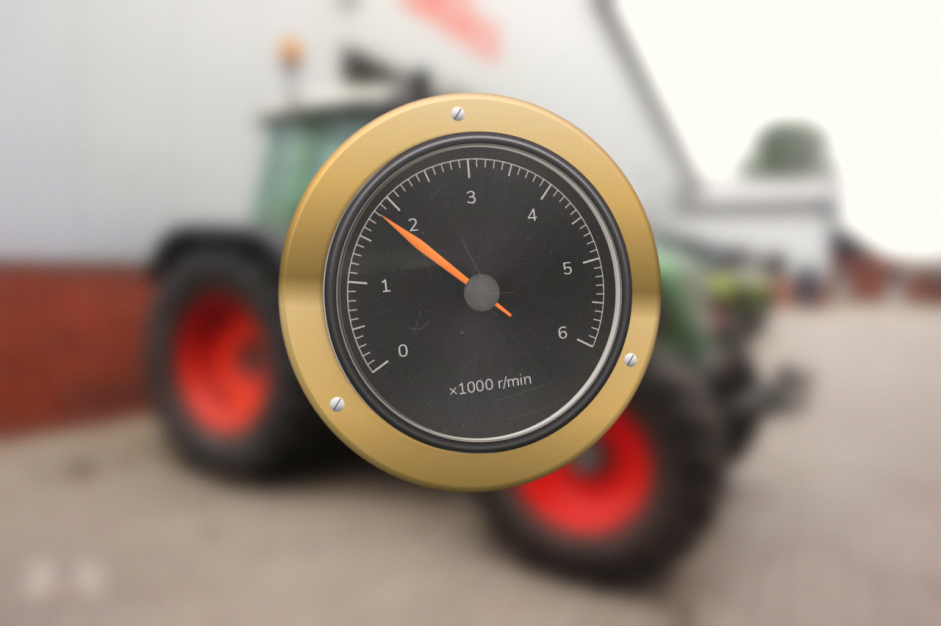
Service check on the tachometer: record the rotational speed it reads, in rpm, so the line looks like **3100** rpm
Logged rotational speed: **1800** rpm
